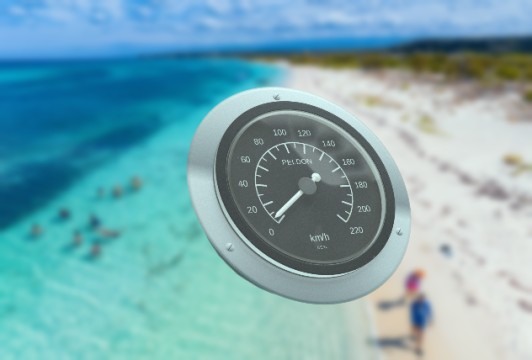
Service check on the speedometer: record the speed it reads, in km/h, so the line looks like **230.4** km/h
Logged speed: **5** km/h
